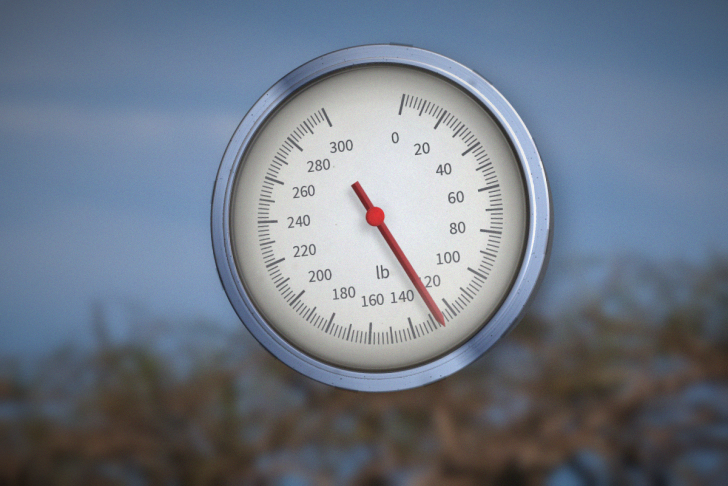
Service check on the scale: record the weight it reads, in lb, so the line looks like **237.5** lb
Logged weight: **126** lb
